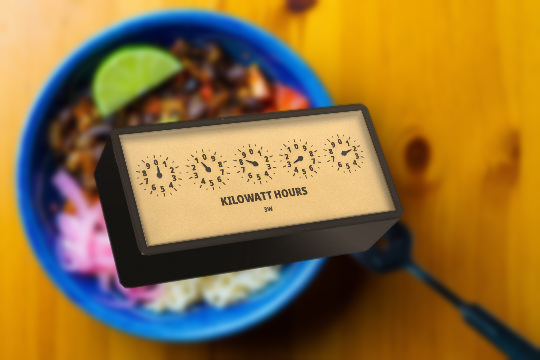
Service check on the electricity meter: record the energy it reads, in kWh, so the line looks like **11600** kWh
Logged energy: **832** kWh
